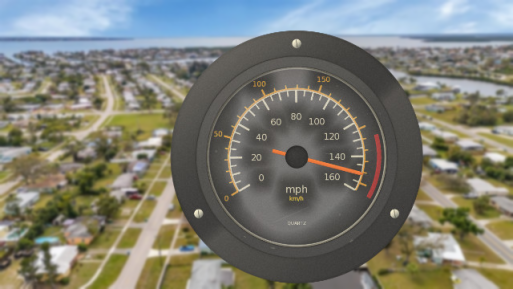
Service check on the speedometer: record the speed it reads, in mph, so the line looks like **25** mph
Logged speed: **150** mph
